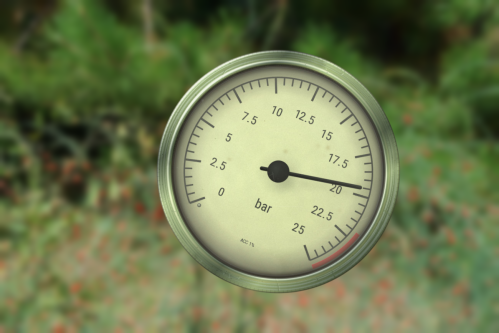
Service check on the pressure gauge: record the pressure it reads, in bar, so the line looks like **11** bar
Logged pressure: **19.5** bar
